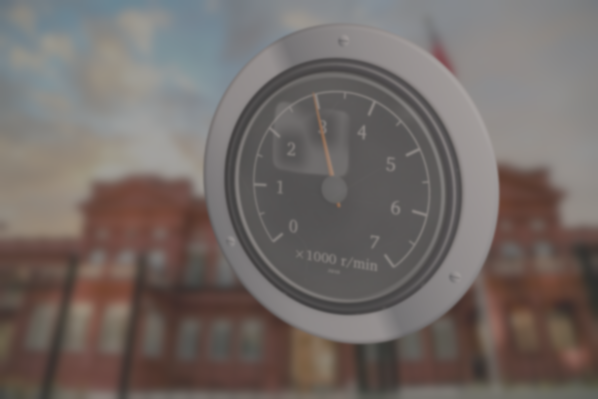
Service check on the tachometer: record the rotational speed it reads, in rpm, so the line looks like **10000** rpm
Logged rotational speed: **3000** rpm
